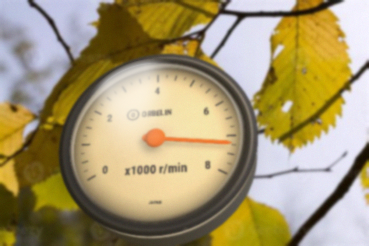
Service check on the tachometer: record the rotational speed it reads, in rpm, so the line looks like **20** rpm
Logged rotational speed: **7250** rpm
